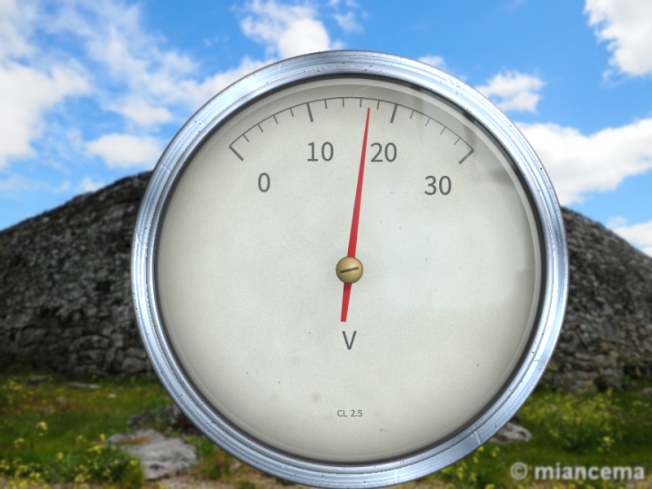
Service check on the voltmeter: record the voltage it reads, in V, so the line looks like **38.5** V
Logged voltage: **17** V
